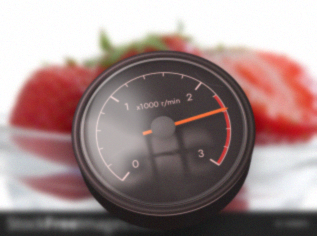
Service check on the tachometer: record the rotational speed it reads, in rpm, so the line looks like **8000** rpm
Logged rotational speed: **2400** rpm
